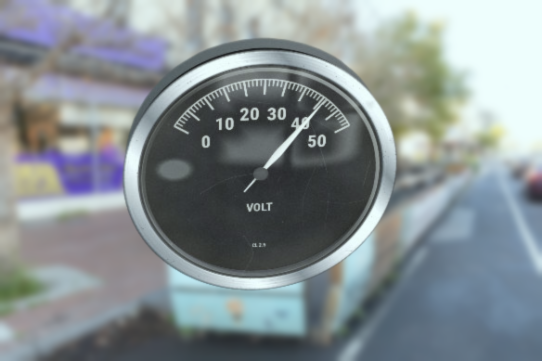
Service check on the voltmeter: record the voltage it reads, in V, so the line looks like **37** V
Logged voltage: **40** V
